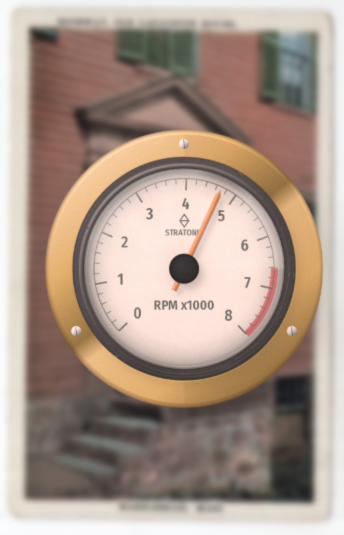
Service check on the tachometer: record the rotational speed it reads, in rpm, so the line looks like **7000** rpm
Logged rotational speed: **4700** rpm
